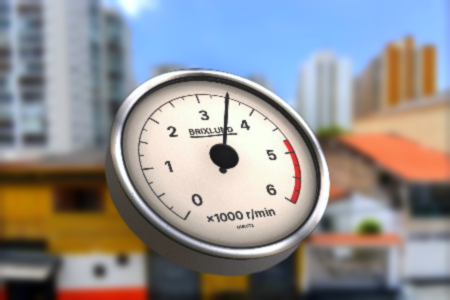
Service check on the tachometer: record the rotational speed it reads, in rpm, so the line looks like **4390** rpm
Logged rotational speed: **3500** rpm
